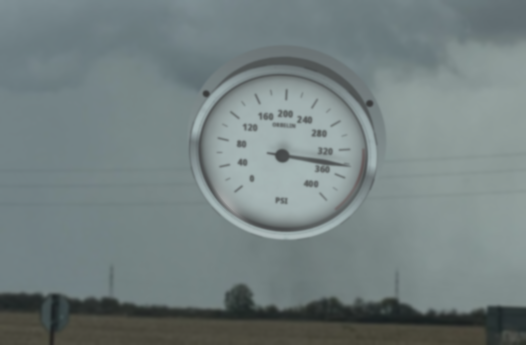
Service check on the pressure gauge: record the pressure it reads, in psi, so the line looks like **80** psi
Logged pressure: **340** psi
